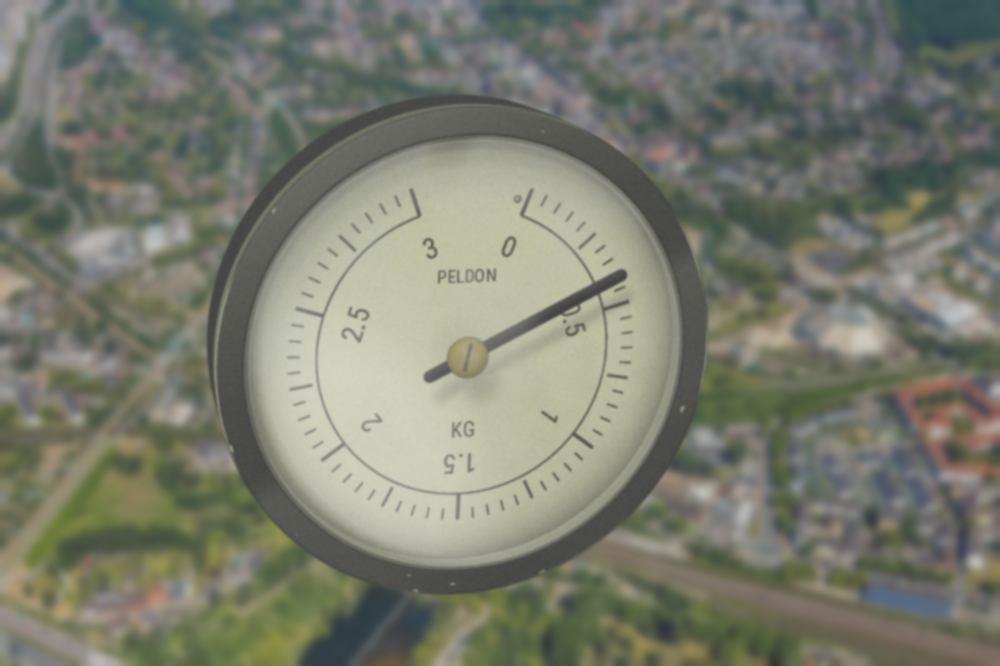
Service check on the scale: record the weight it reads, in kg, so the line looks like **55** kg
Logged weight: **0.4** kg
